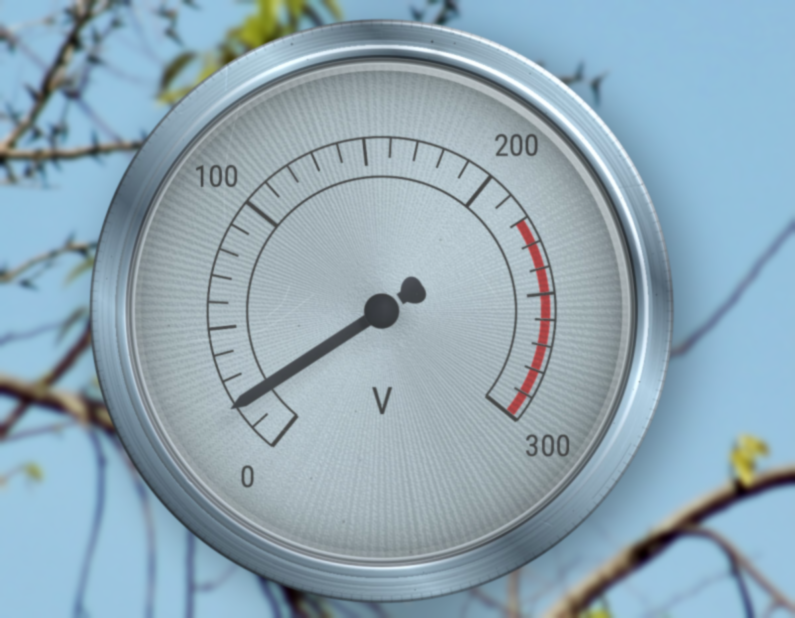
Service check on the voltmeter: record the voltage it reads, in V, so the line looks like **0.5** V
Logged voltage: **20** V
